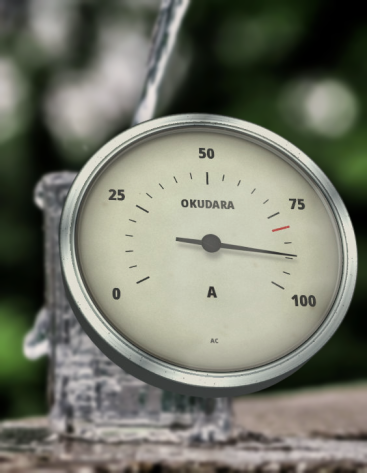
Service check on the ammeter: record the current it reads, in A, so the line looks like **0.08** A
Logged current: **90** A
